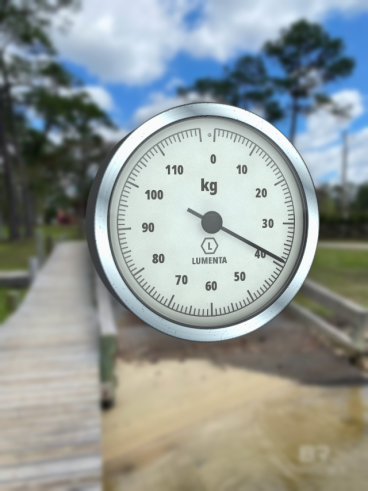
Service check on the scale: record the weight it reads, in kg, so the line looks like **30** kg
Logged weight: **39** kg
